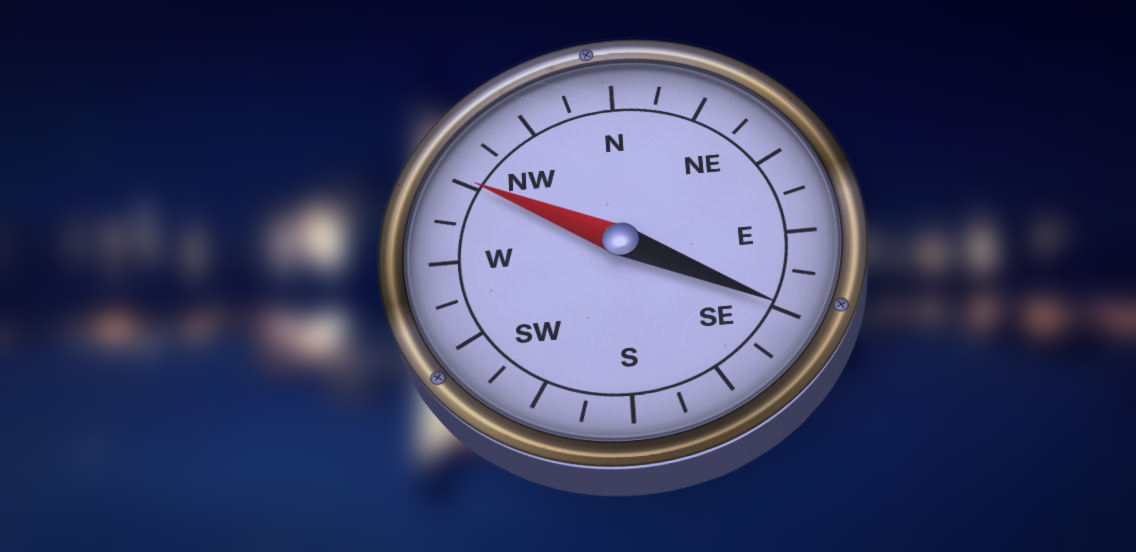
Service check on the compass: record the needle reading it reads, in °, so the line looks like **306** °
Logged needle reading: **300** °
